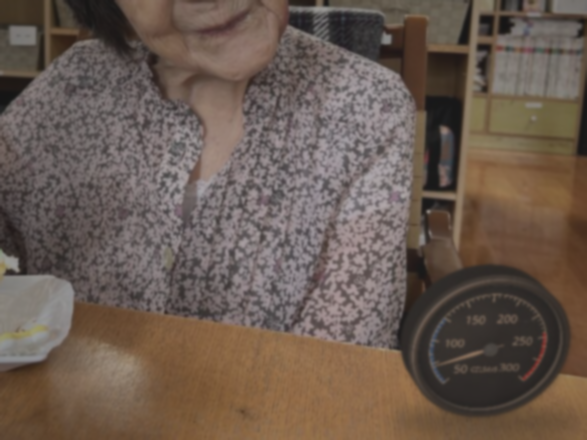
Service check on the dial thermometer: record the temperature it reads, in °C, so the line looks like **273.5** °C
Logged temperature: **75** °C
